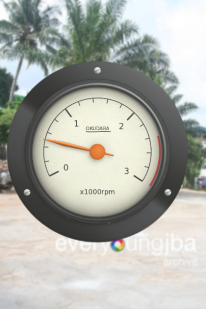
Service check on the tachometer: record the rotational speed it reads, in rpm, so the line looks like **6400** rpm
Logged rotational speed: **500** rpm
